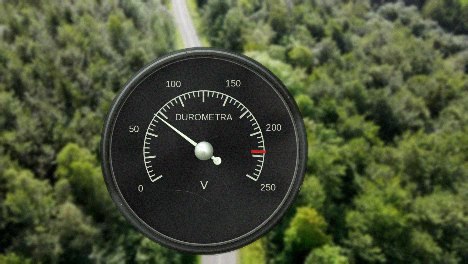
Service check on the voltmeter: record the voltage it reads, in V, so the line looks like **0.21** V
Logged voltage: **70** V
